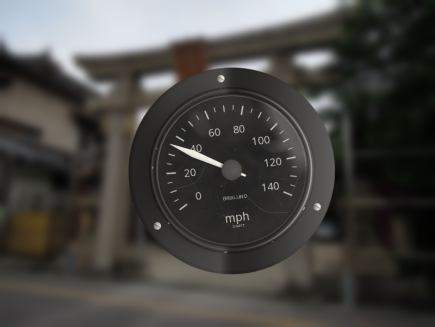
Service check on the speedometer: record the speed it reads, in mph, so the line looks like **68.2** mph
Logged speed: **35** mph
